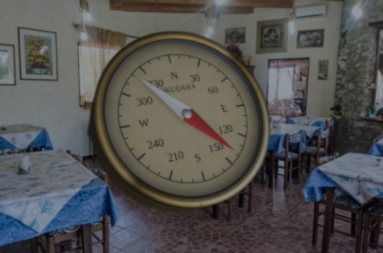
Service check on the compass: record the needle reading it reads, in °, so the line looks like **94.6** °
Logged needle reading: **140** °
